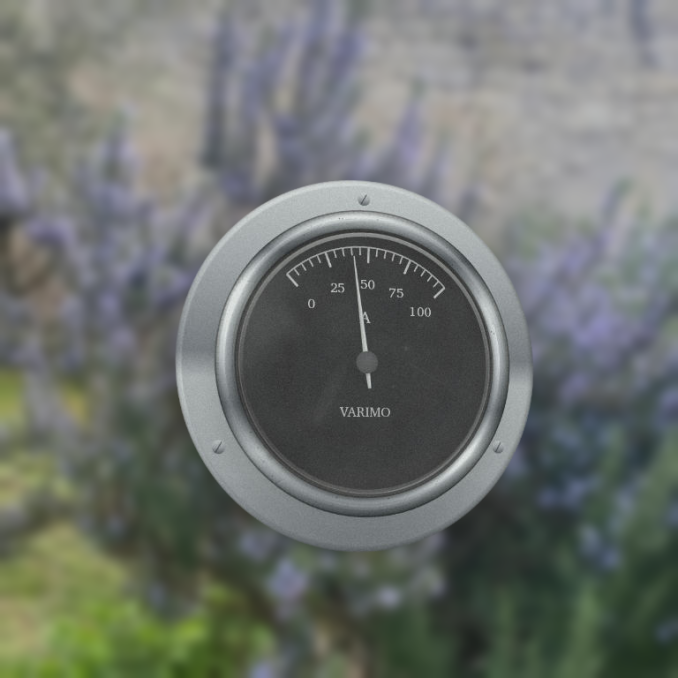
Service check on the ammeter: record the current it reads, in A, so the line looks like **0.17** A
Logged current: **40** A
